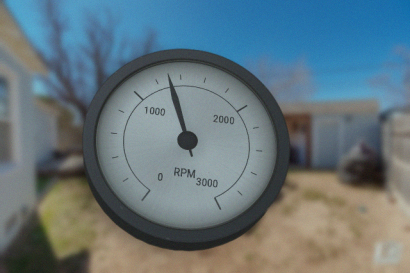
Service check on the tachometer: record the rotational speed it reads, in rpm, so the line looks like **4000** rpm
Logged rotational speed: **1300** rpm
